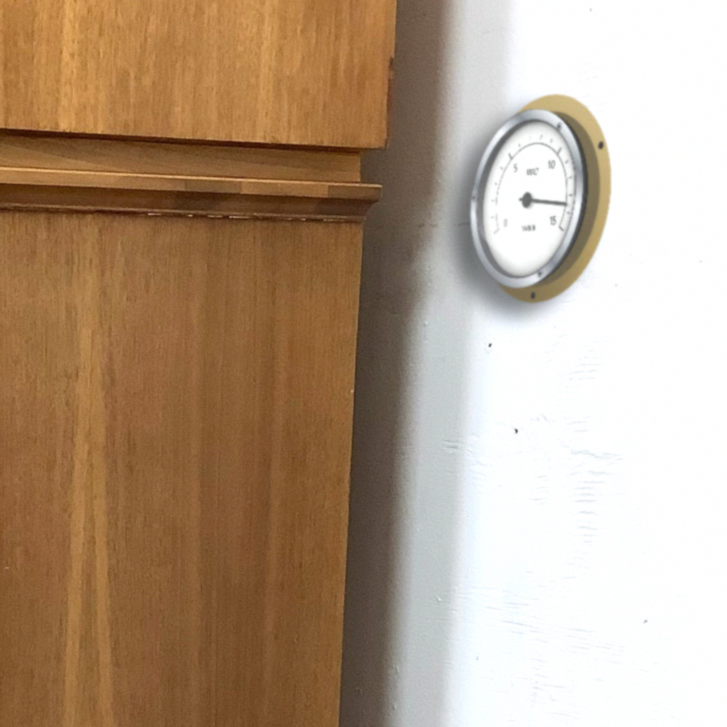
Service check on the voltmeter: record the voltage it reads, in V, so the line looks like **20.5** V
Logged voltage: **13.5** V
